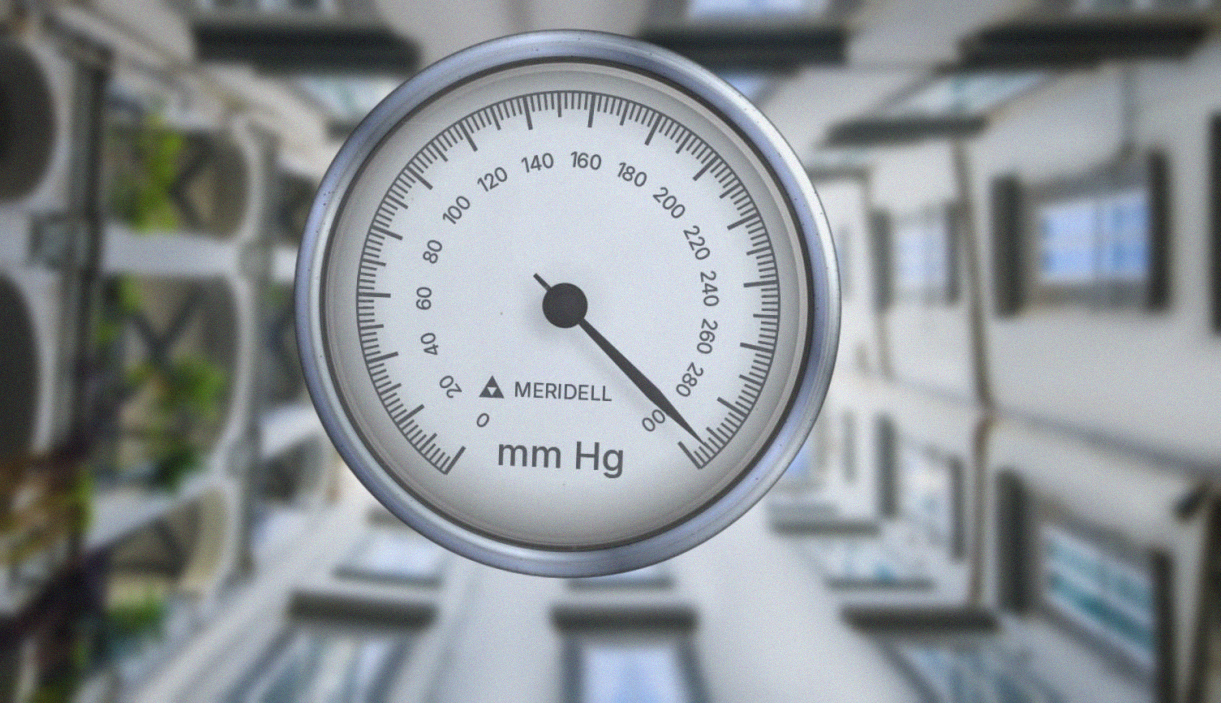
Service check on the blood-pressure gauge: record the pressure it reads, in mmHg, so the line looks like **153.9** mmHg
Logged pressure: **294** mmHg
